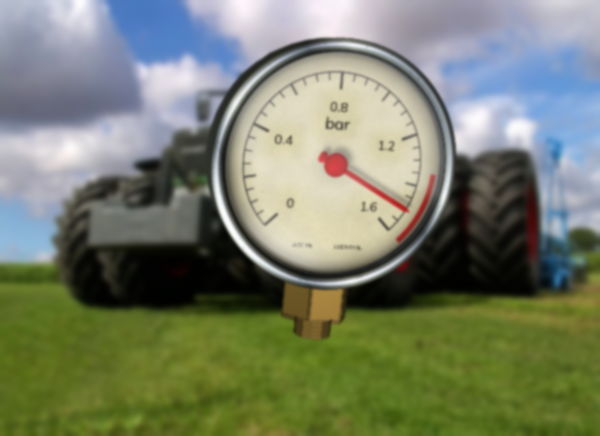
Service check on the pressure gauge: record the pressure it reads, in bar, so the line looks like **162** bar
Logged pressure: **1.5** bar
